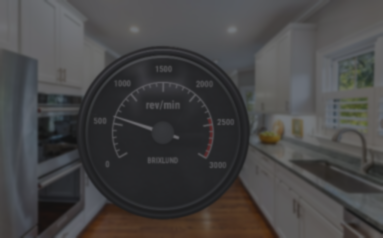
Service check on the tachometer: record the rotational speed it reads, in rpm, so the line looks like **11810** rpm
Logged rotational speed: **600** rpm
